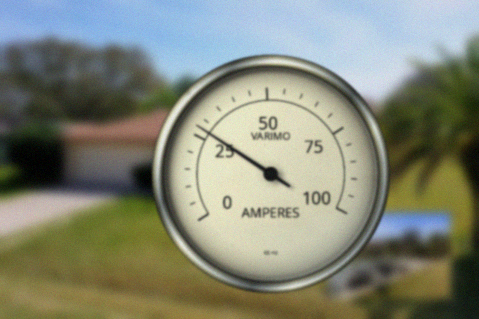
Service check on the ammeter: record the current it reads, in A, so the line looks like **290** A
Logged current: **27.5** A
